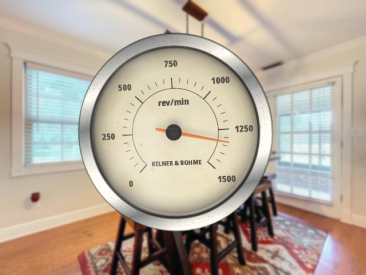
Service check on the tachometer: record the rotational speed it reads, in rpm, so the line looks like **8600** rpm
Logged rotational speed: **1325** rpm
